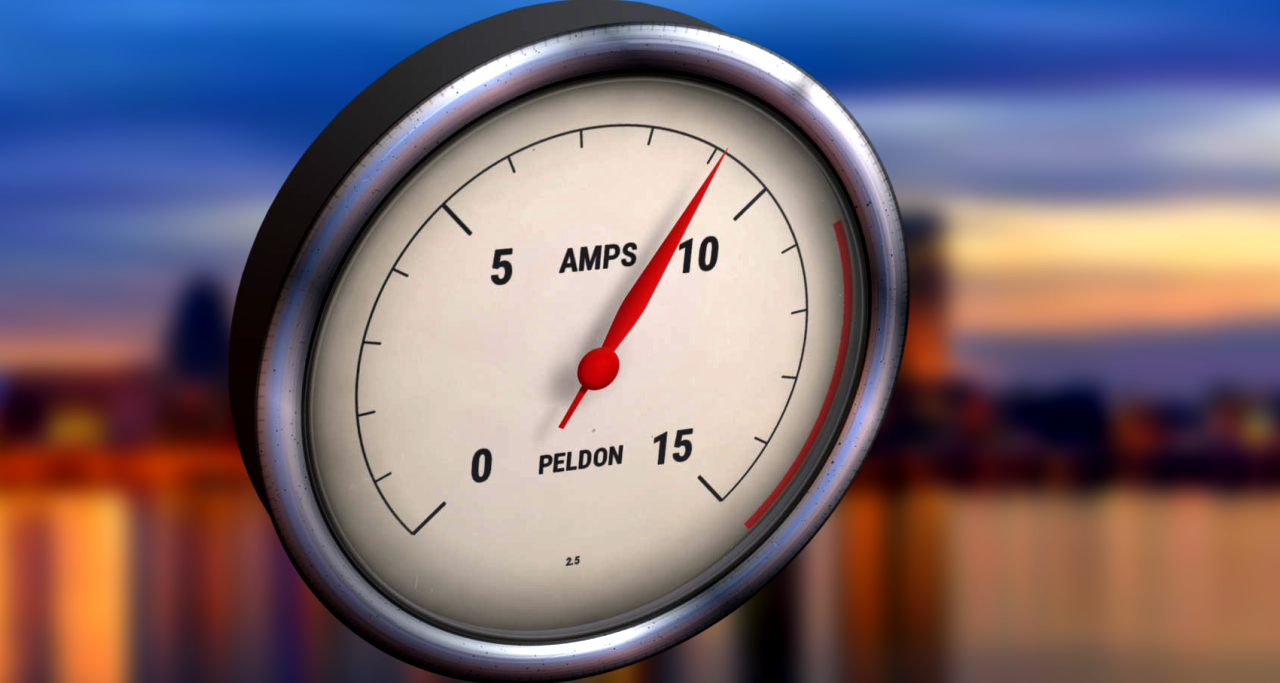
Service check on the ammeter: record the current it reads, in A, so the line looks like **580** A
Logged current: **9** A
